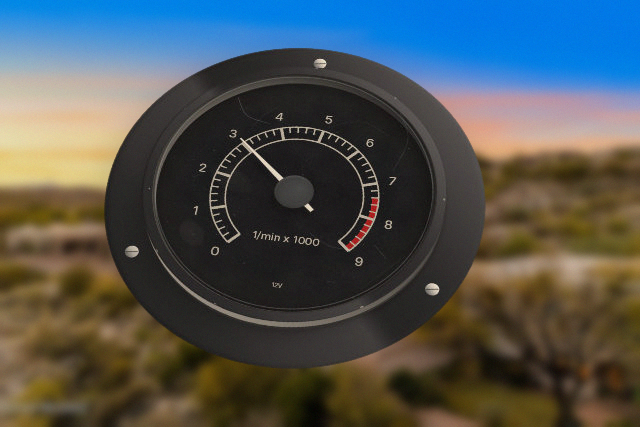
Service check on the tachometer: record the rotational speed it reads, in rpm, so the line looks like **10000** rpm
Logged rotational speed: **3000** rpm
